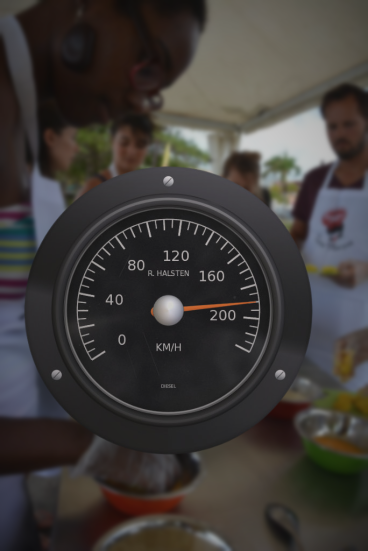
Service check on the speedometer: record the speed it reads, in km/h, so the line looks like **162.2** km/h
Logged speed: **190** km/h
